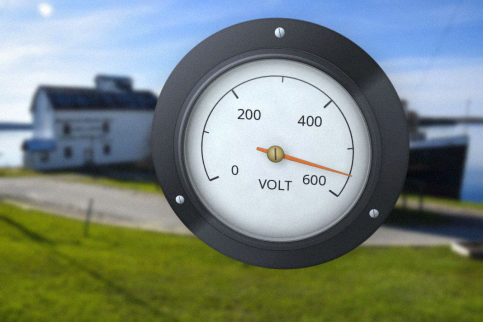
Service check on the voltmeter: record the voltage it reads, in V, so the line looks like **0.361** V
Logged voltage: **550** V
